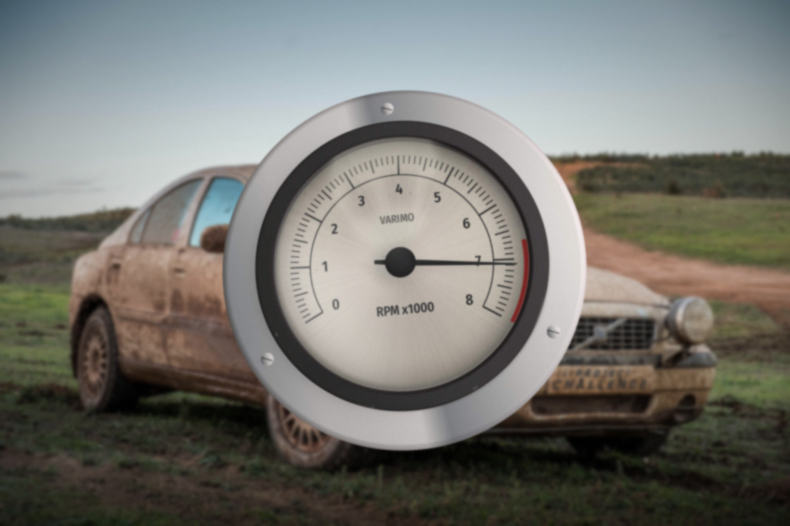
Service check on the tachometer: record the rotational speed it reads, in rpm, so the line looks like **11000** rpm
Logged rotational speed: **7100** rpm
